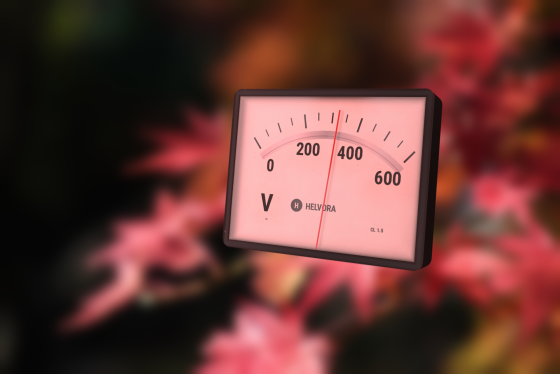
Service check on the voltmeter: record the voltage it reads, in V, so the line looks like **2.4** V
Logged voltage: **325** V
